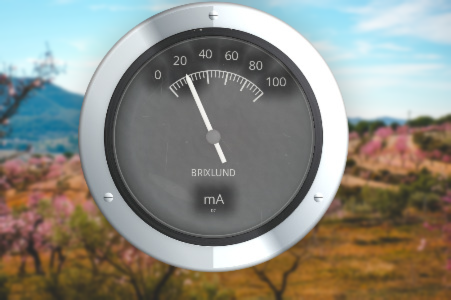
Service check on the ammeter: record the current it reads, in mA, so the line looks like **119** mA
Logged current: **20** mA
